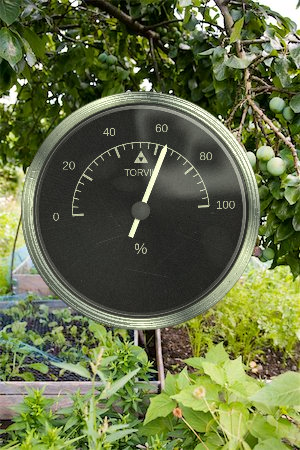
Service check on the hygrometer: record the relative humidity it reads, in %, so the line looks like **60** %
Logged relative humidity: **64** %
